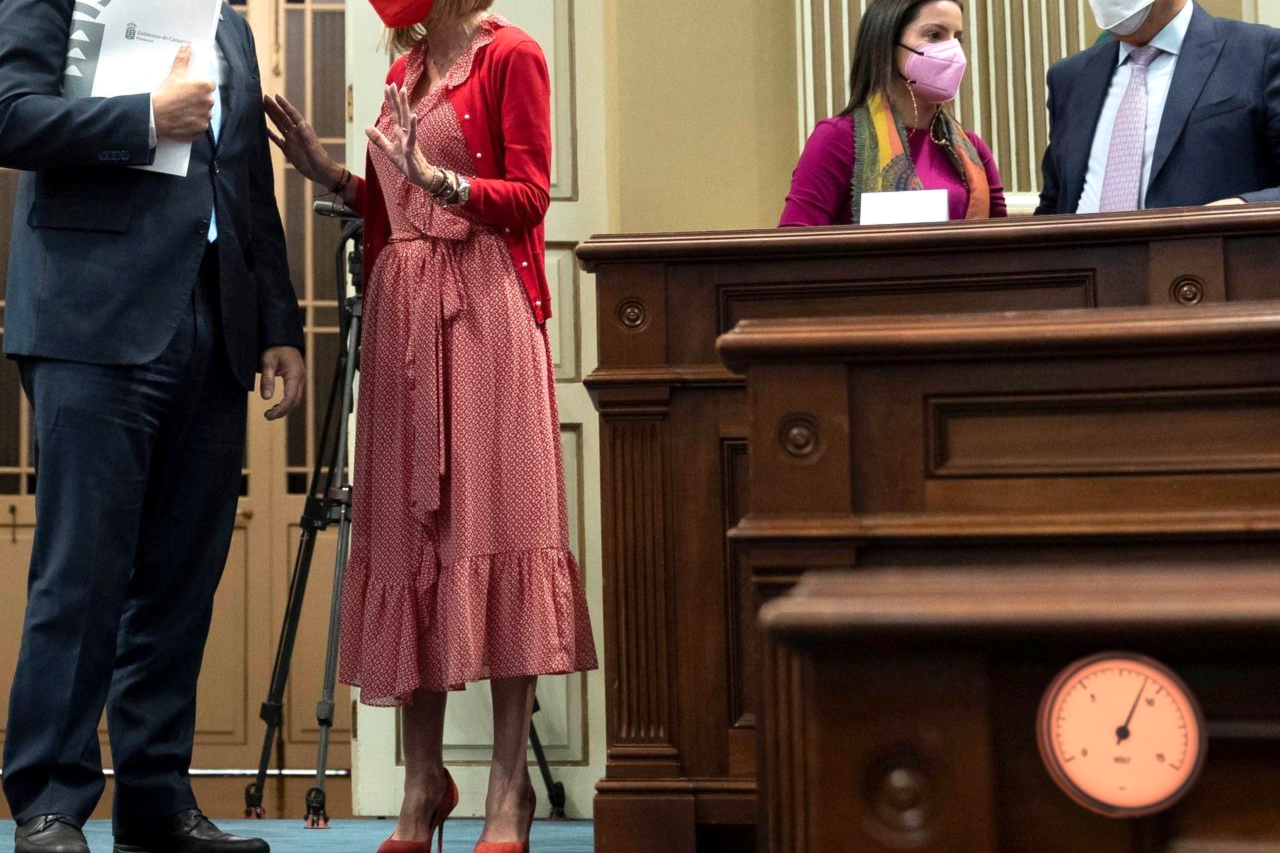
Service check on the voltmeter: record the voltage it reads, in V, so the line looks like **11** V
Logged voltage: **9** V
